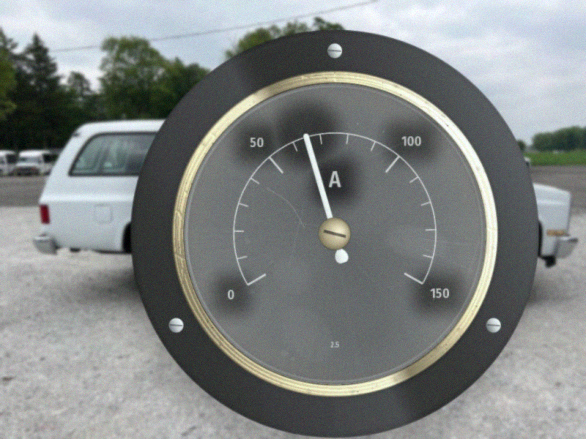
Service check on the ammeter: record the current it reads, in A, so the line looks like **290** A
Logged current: **65** A
